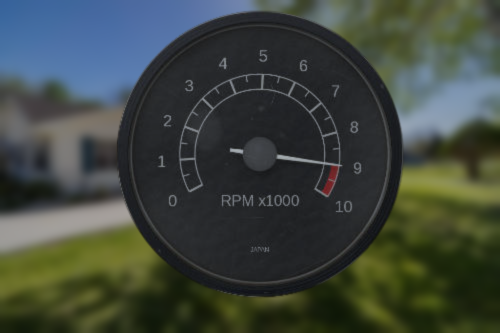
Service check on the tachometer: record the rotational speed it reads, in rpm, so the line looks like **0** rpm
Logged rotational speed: **9000** rpm
